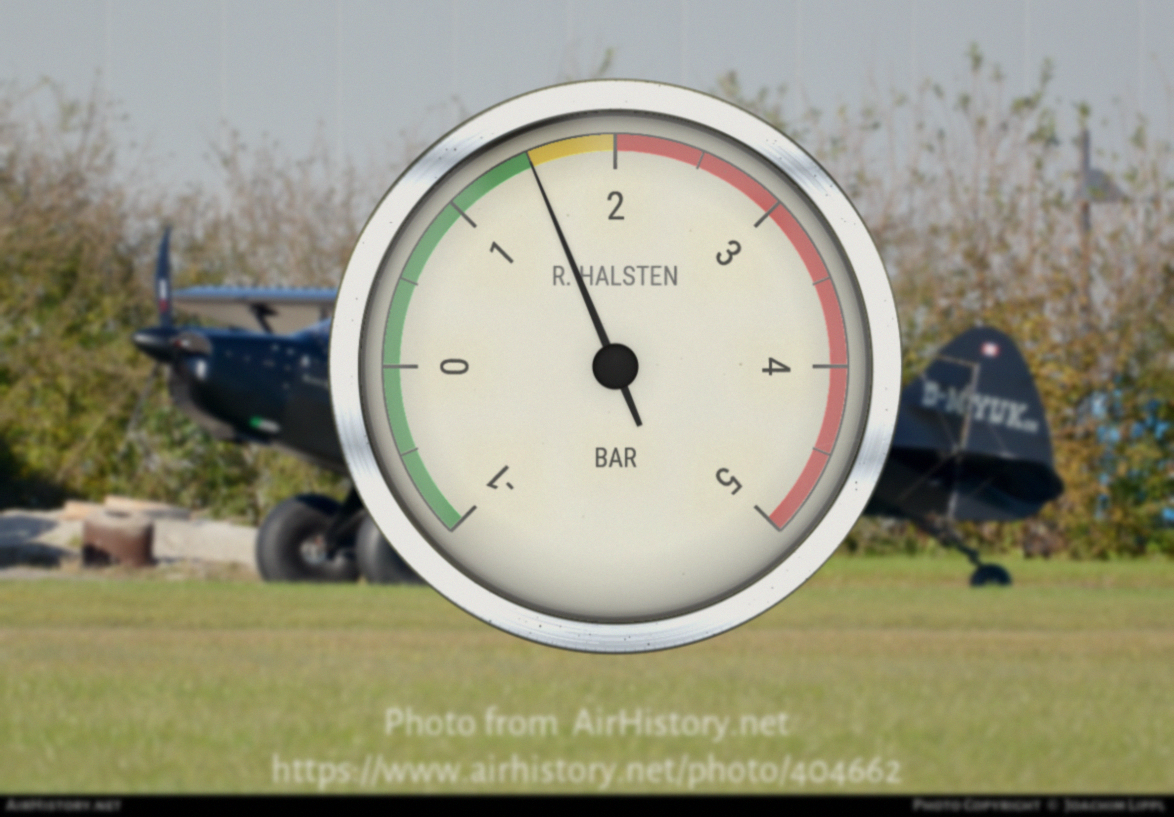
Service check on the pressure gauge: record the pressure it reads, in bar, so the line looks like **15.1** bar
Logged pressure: **1.5** bar
